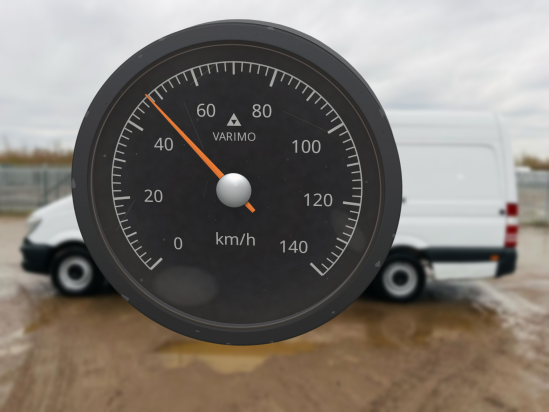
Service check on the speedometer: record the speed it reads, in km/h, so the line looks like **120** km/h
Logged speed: **48** km/h
